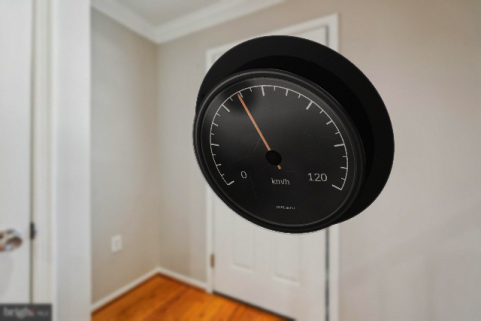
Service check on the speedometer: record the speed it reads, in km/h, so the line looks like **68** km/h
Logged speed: **50** km/h
